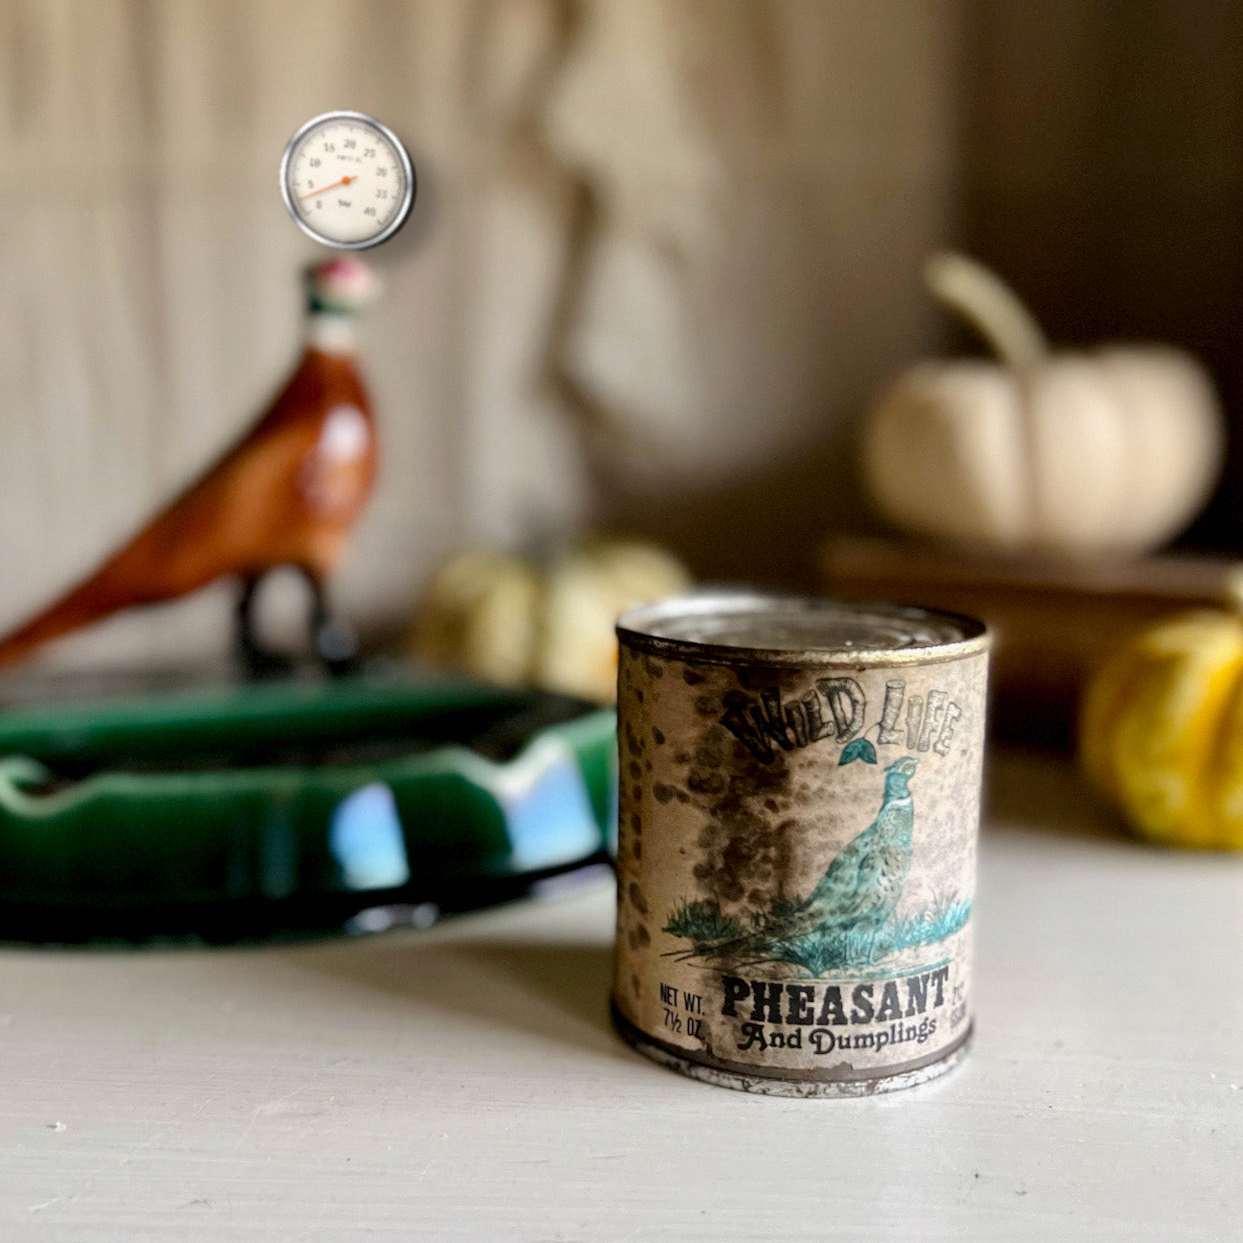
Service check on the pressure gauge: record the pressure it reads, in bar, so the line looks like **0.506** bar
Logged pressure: **2.5** bar
